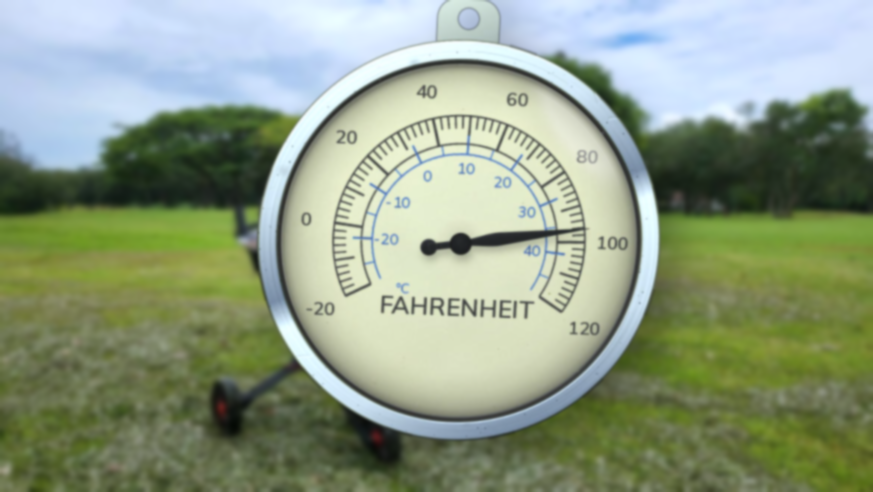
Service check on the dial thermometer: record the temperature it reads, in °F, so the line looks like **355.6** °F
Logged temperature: **96** °F
